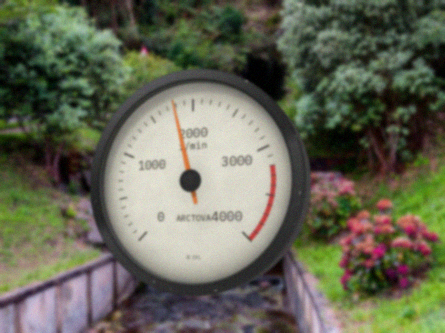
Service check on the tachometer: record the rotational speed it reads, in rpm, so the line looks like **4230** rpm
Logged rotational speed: **1800** rpm
